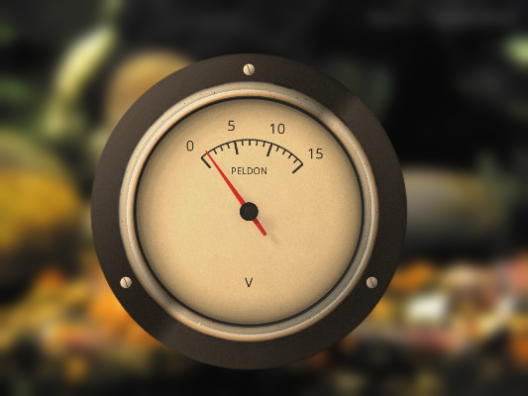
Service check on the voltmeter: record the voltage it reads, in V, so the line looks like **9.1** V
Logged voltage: **1** V
